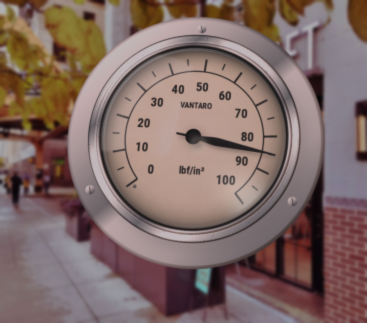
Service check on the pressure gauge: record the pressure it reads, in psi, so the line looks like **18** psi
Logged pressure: **85** psi
